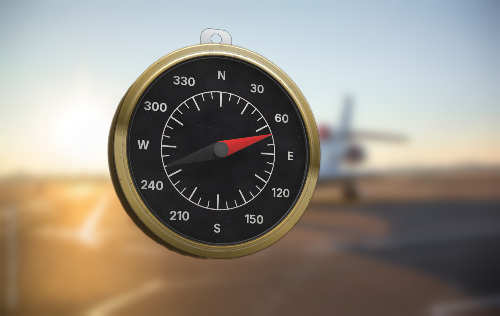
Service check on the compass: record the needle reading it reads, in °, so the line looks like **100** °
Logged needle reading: **70** °
